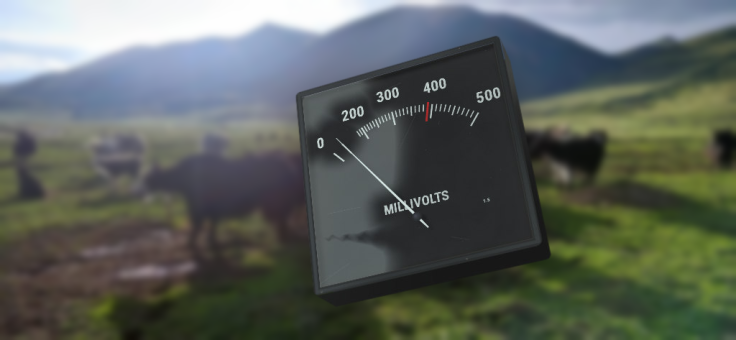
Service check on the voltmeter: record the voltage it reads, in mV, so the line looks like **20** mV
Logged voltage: **100** mV
